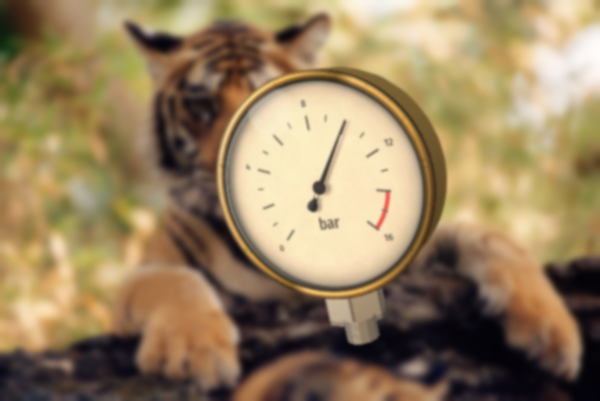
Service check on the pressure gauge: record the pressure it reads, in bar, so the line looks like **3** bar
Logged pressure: **10** bar
